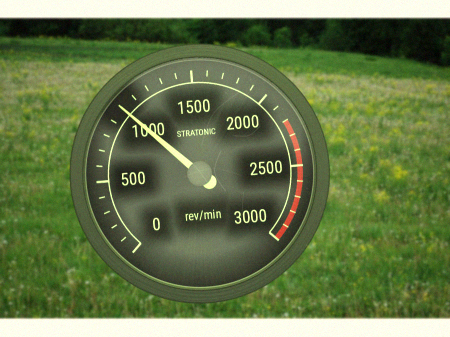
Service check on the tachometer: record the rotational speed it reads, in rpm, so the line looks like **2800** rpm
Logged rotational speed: **1000** rpm
